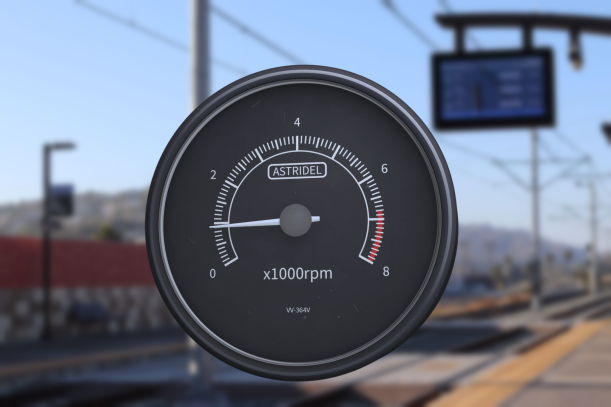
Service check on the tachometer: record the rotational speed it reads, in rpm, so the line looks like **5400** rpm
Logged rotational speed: **900** rpm
